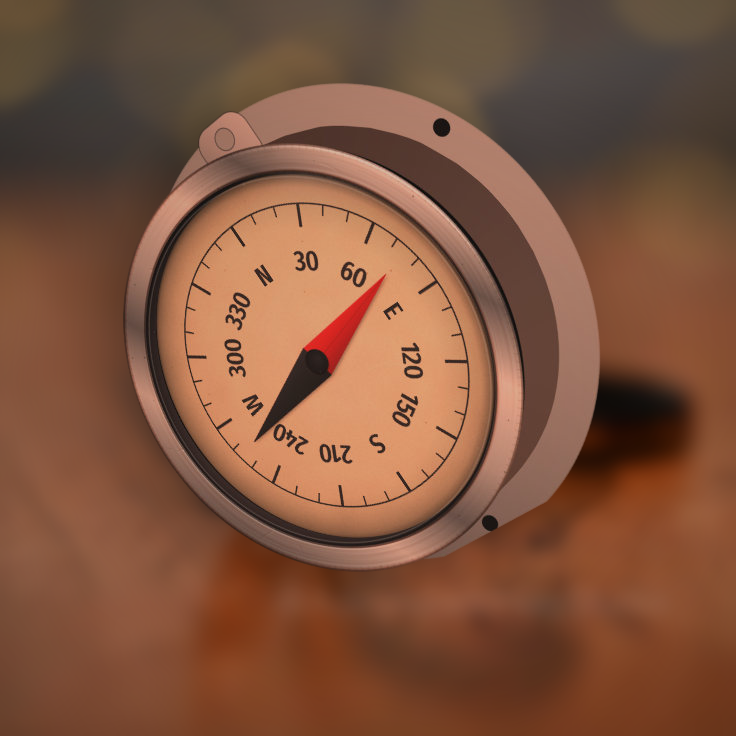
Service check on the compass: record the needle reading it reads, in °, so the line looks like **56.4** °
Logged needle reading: **75** °
